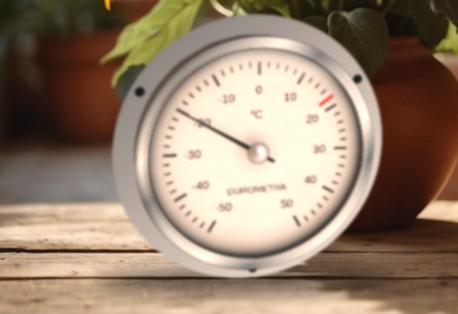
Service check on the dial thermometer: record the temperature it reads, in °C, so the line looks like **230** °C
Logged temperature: **-20** °C
